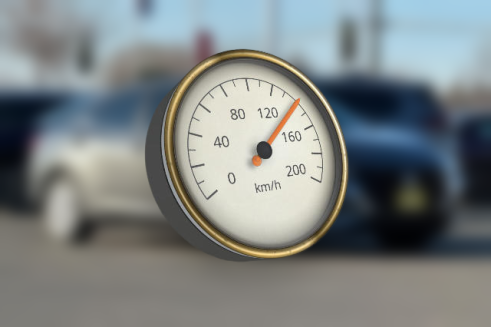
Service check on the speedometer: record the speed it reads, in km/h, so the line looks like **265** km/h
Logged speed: **140** km/h
